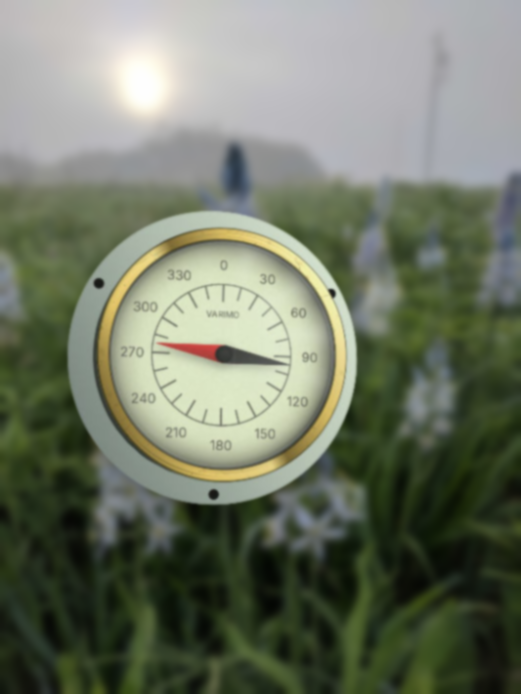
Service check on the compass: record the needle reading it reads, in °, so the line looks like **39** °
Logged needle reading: **277.5** °
